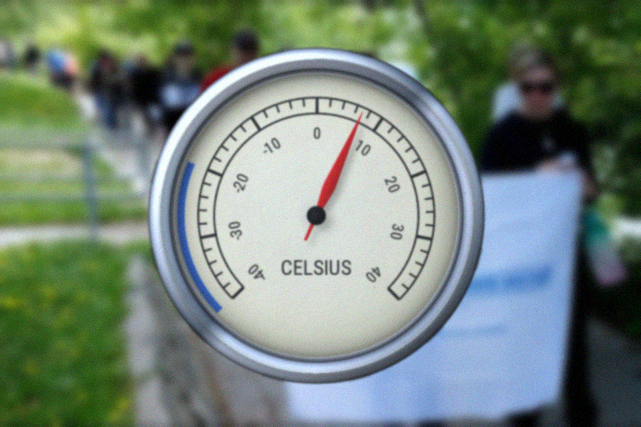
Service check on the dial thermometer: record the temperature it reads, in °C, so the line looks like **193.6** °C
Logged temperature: **7** °C
